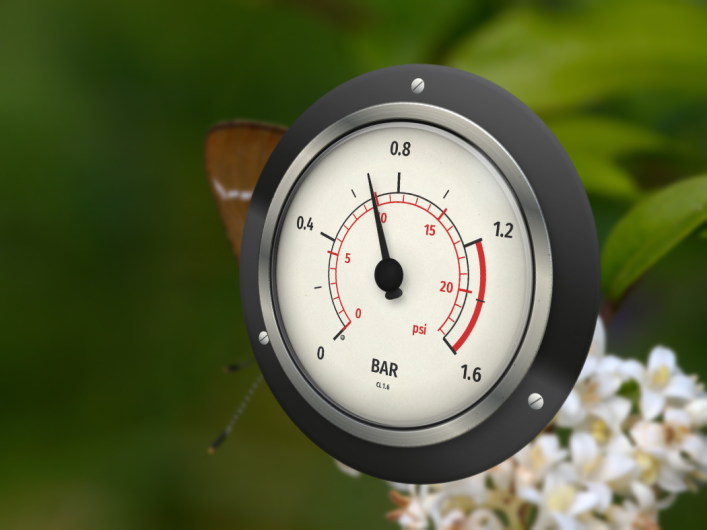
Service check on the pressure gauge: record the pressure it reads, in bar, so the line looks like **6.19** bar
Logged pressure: **0.7** bar
